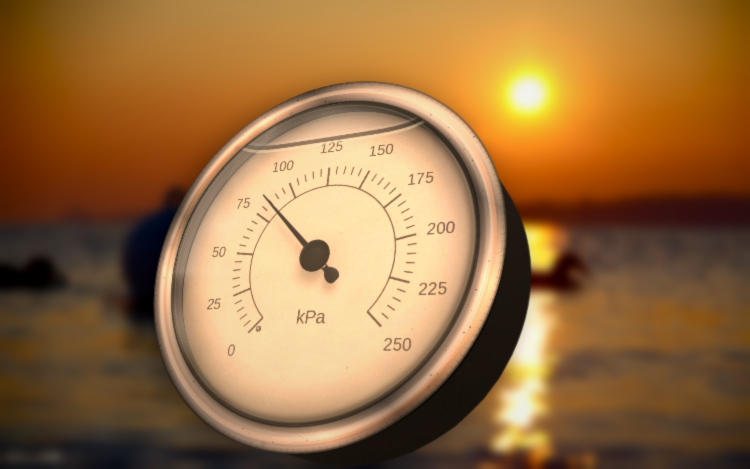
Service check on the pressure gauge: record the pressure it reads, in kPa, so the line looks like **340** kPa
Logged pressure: **85** kPa
